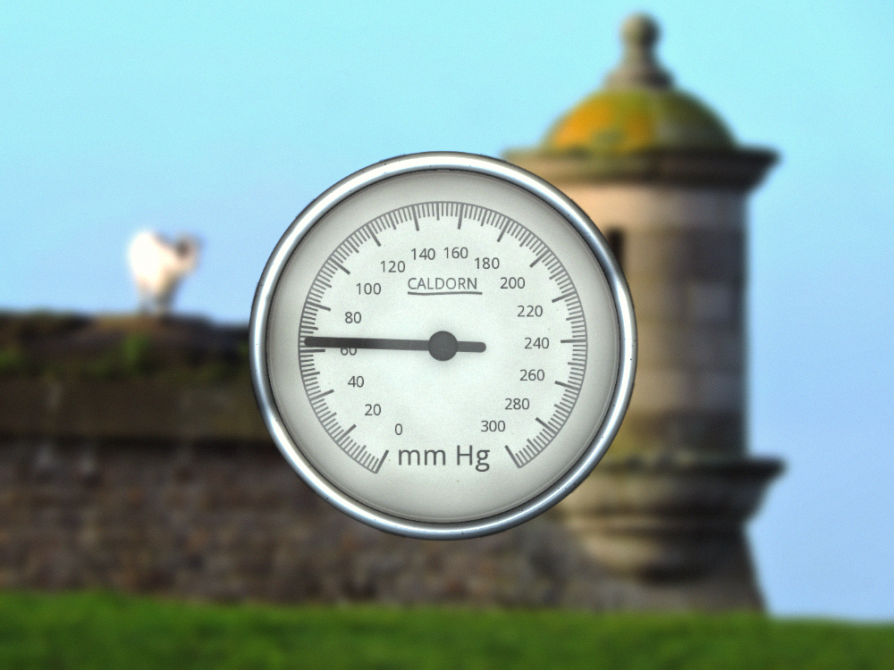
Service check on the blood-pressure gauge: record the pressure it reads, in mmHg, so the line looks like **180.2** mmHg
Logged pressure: **64** mmHg
